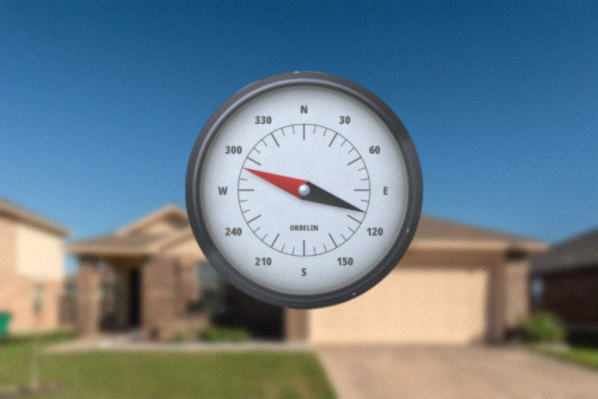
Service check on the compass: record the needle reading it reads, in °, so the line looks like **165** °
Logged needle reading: **290** °
